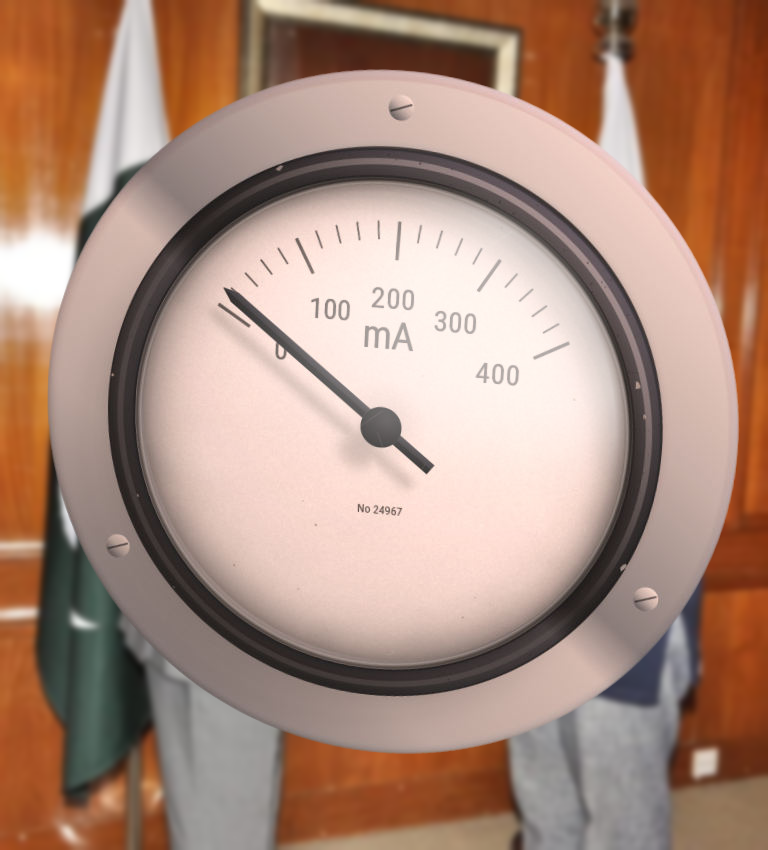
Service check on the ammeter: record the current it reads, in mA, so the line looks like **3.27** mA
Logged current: **20** mA
